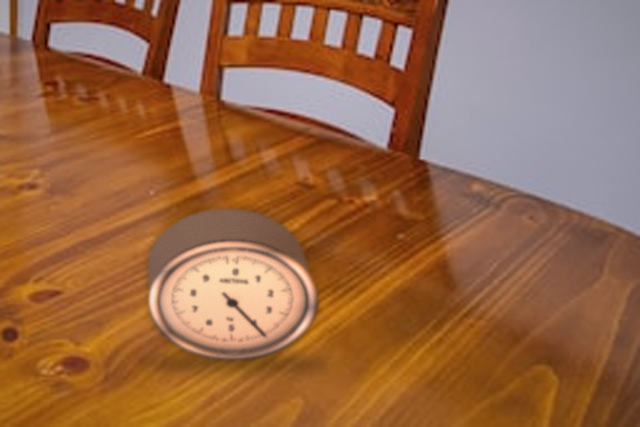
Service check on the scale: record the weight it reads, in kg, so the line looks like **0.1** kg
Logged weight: **4** kg
